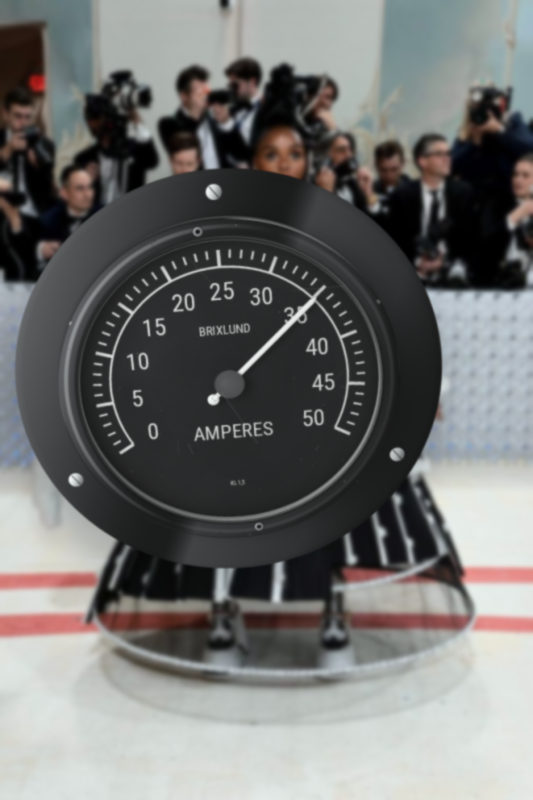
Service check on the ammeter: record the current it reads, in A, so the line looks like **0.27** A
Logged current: **35** A
